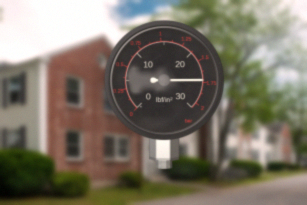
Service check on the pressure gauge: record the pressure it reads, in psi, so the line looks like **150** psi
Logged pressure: **25** psi
